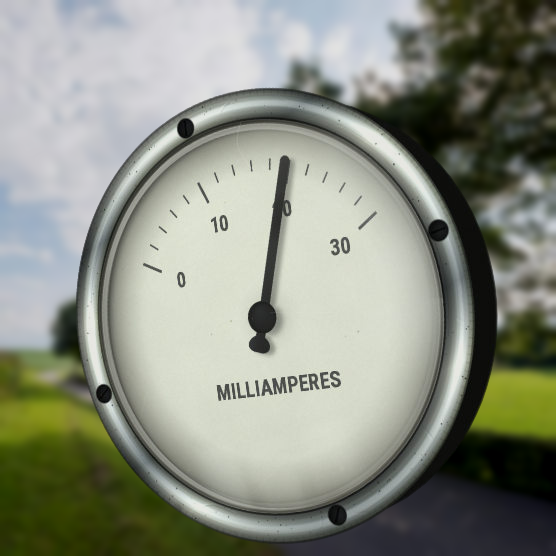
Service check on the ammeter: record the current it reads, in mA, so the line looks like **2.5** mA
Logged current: **20** mA
